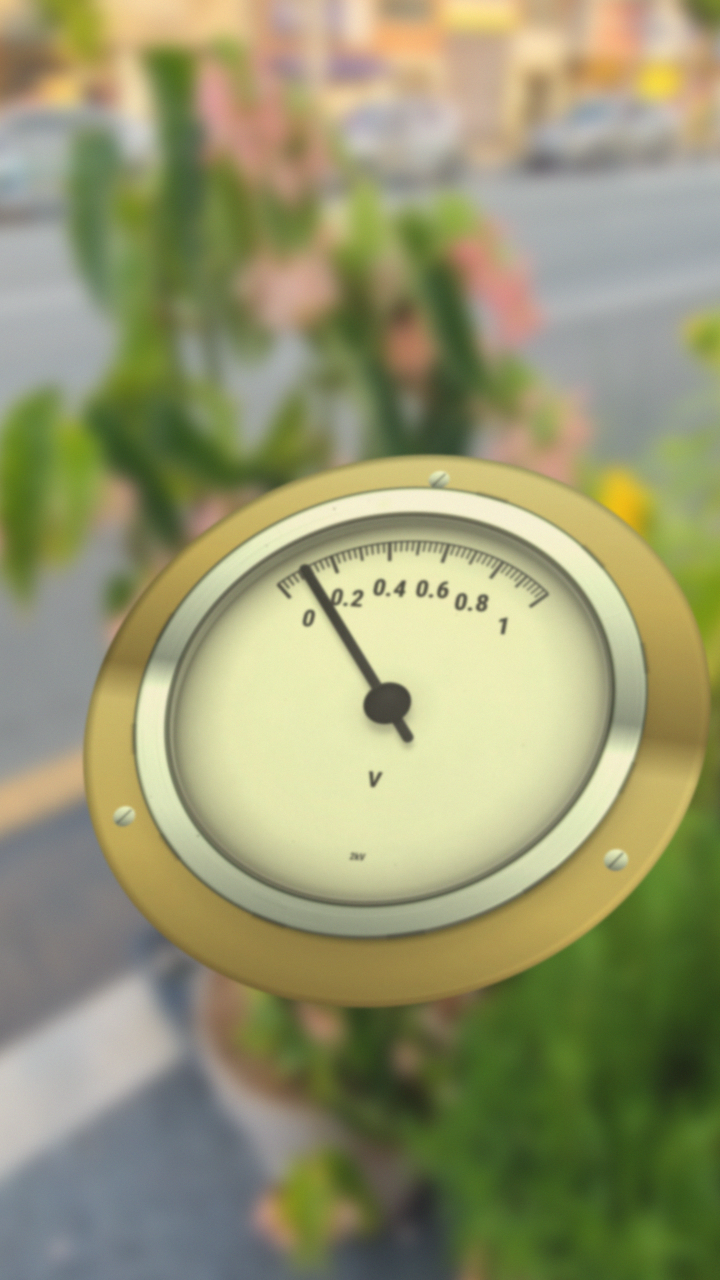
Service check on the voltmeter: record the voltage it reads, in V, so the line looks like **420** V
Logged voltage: **0.1** V
